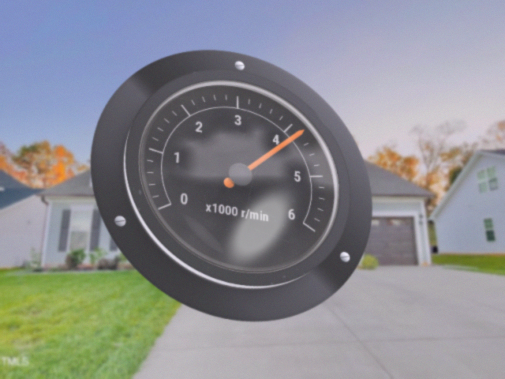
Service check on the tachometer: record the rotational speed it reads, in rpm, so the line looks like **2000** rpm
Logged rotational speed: **4200** rpm
